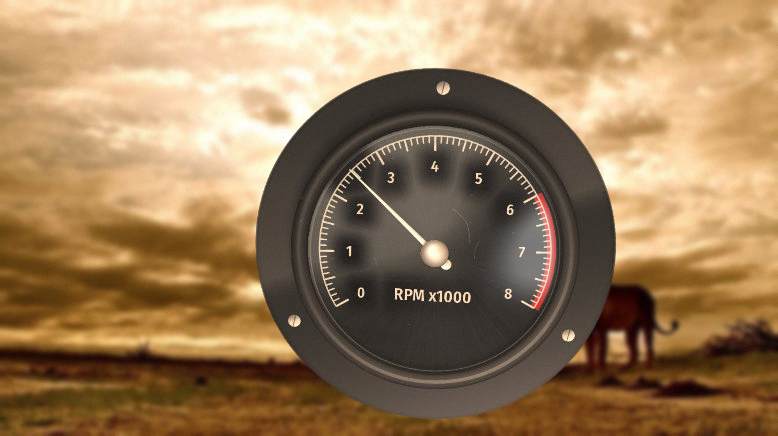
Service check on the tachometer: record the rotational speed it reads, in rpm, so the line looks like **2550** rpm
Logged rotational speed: **2500** rpm
